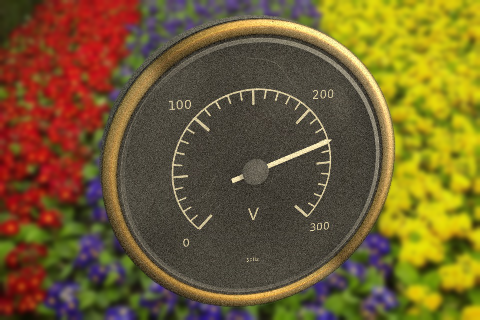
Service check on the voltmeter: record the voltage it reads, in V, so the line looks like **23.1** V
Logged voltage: **230** V
